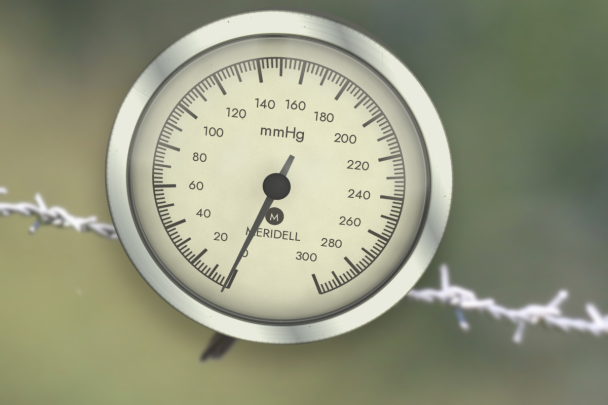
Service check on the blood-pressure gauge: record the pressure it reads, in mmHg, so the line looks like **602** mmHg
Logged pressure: **2** mmHg
